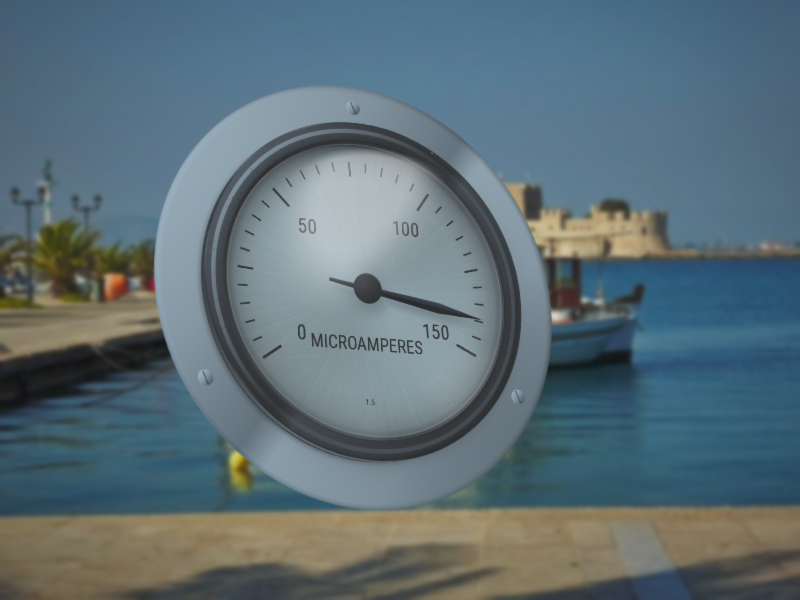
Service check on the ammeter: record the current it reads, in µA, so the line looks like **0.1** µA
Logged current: **140** µA
